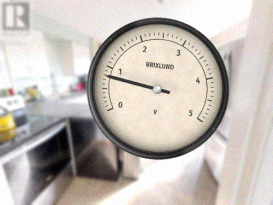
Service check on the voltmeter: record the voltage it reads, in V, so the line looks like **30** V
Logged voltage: **0.8** V
